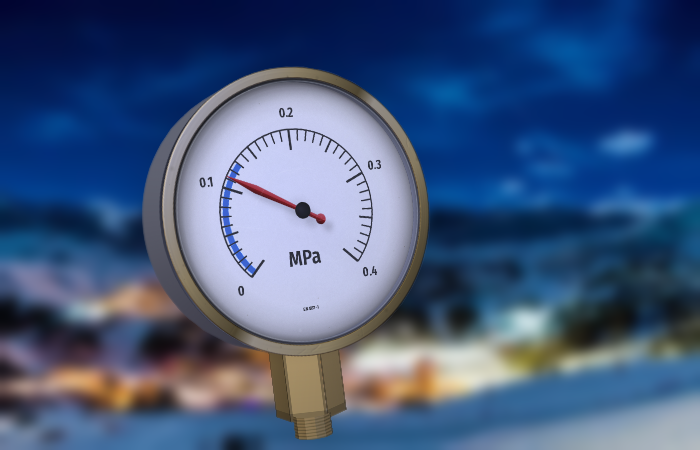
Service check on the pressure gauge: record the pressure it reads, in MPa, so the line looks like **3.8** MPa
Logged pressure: **0.11** MPa
